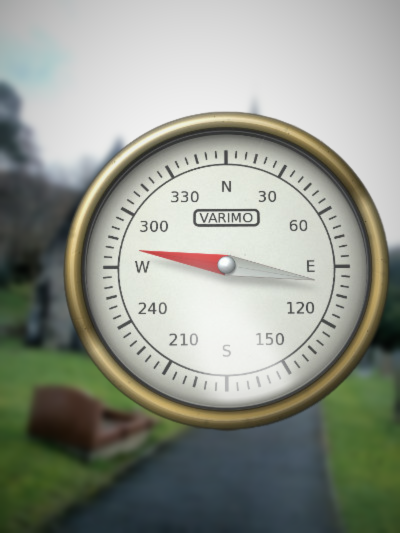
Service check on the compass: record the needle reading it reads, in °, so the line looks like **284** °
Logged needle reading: **280** °
